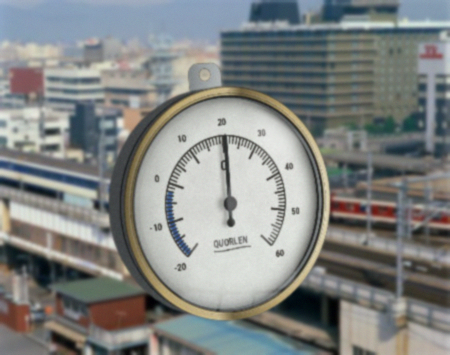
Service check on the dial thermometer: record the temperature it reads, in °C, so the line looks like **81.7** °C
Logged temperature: **20** °C
